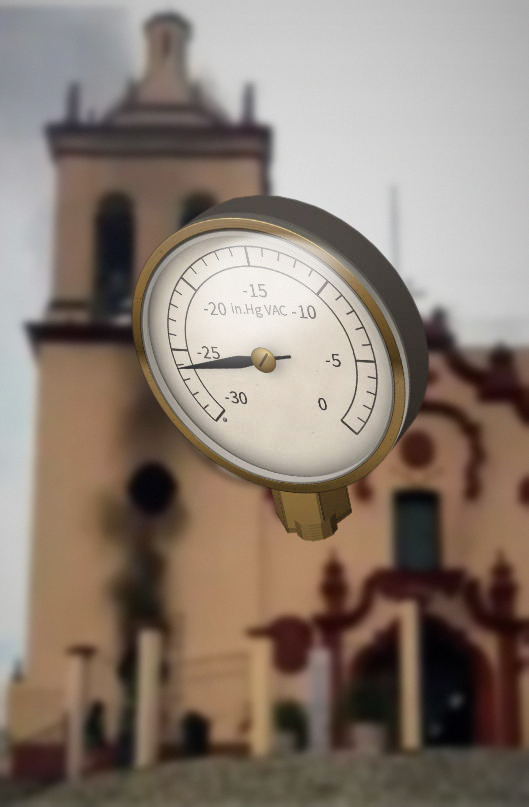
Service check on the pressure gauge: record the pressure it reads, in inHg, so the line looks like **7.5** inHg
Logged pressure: **-26** inHg
